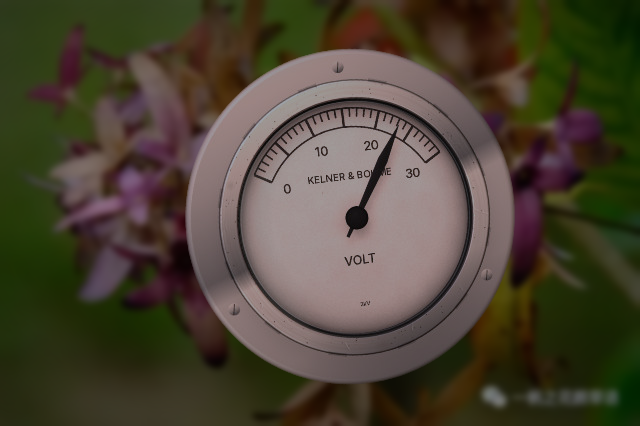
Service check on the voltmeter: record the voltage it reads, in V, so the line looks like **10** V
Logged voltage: **23** V
